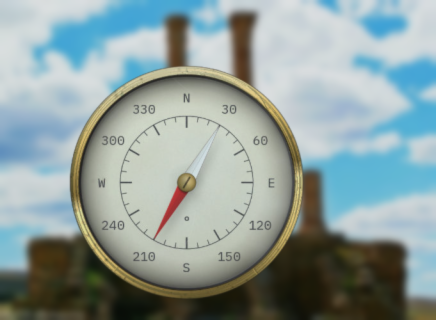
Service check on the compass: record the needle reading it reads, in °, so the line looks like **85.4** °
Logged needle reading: **210** °
